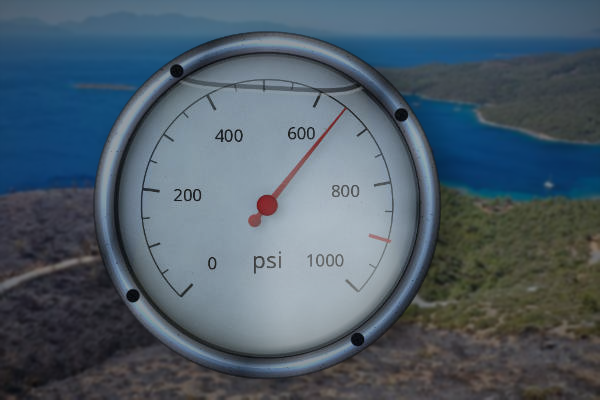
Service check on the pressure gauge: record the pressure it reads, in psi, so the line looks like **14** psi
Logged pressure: **650** psi
